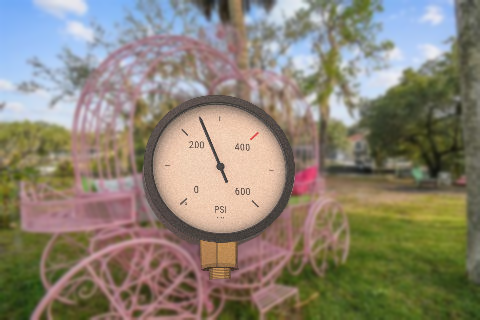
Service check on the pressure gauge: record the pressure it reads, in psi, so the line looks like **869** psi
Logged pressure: **250** psi
